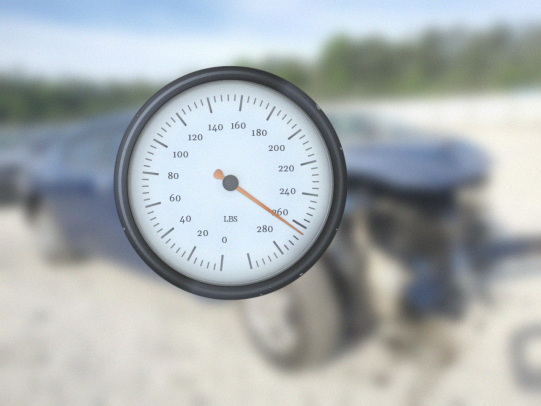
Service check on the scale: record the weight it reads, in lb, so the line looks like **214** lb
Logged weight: **264** lb
